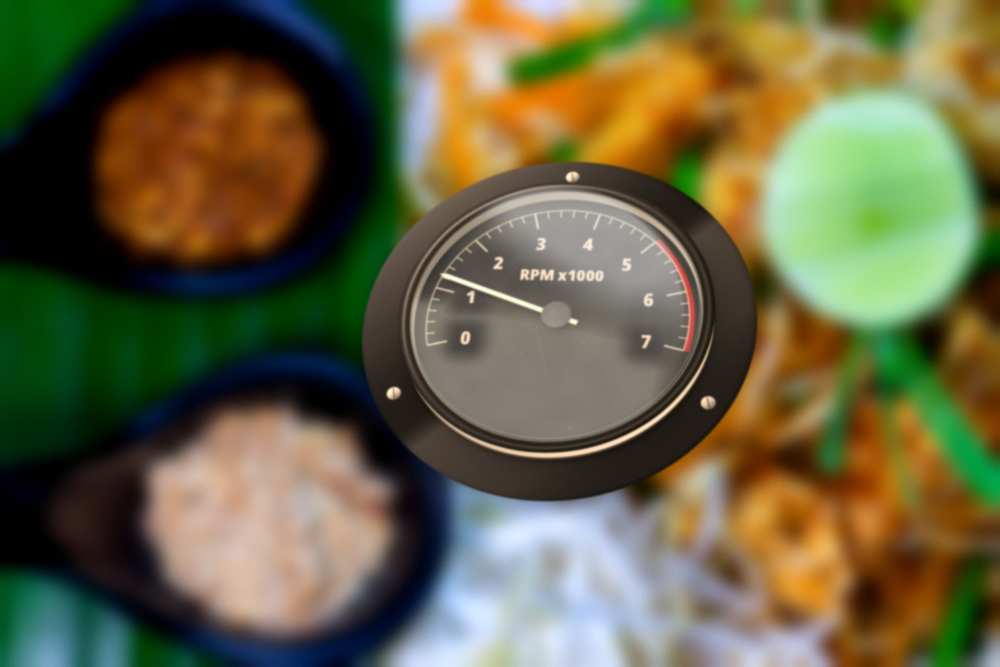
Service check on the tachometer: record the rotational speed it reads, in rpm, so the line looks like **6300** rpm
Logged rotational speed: **1200** rpm
